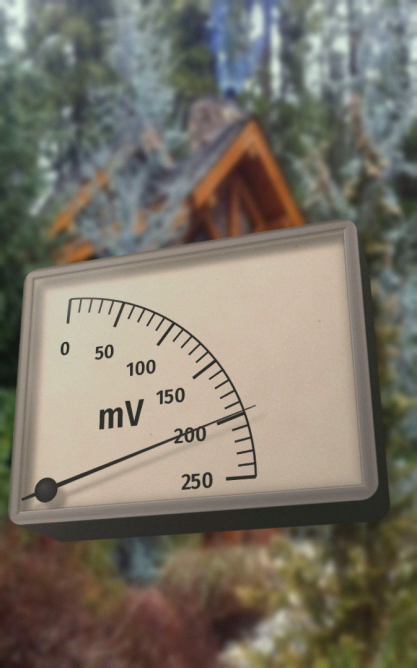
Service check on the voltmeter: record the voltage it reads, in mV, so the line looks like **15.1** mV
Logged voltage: **200** mV
